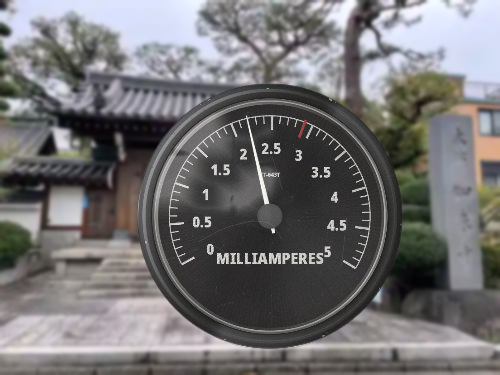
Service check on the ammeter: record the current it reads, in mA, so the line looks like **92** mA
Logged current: **2.2** mA
